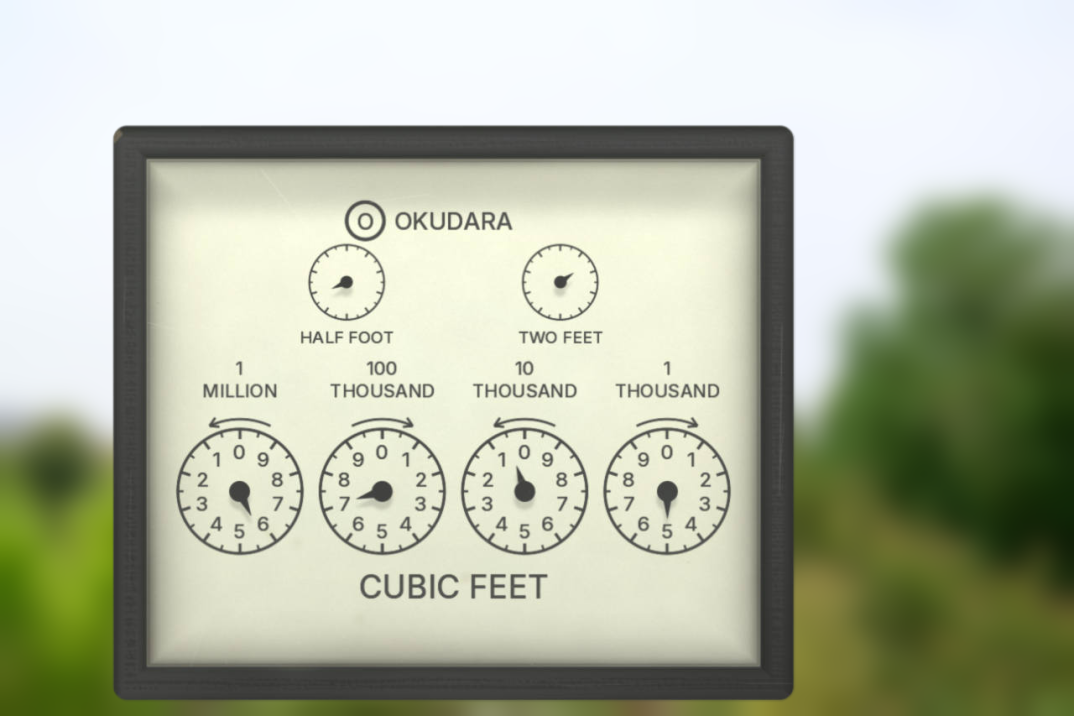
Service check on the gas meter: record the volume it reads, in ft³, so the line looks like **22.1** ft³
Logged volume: **570500** ft³
